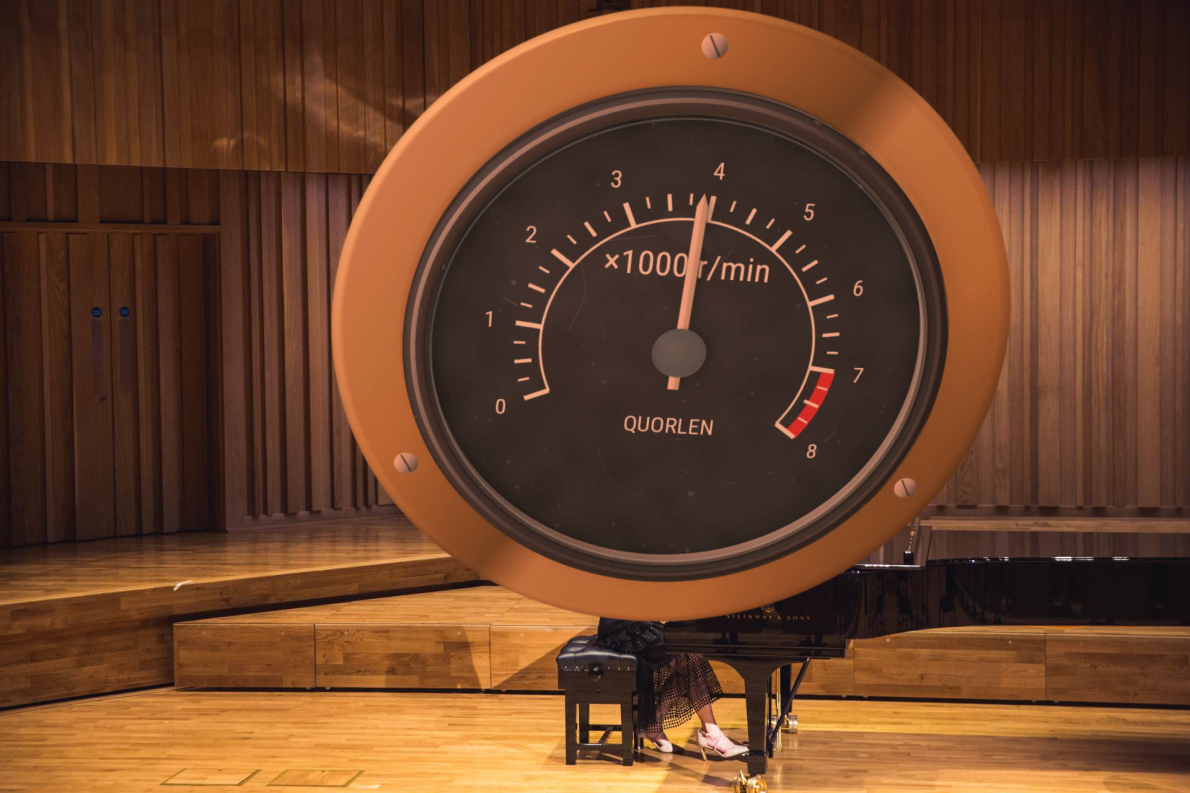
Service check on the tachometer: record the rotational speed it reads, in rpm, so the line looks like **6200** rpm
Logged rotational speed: **3875** rpm
